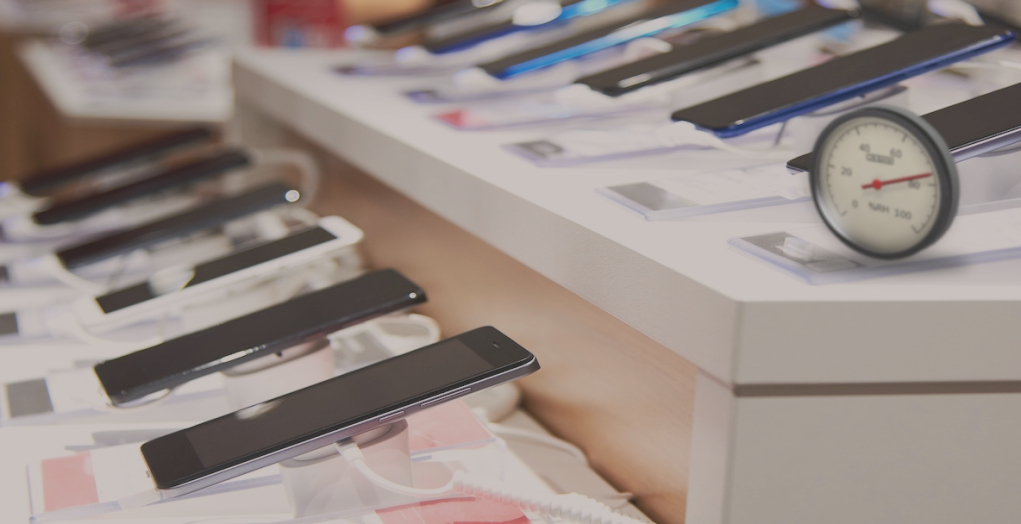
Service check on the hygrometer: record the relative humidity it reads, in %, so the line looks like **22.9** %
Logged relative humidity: **76** %
